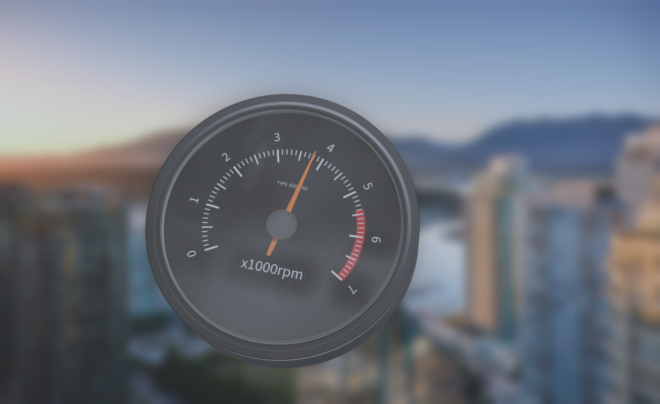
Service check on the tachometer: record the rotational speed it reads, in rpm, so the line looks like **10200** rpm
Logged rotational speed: **3800** rpm
